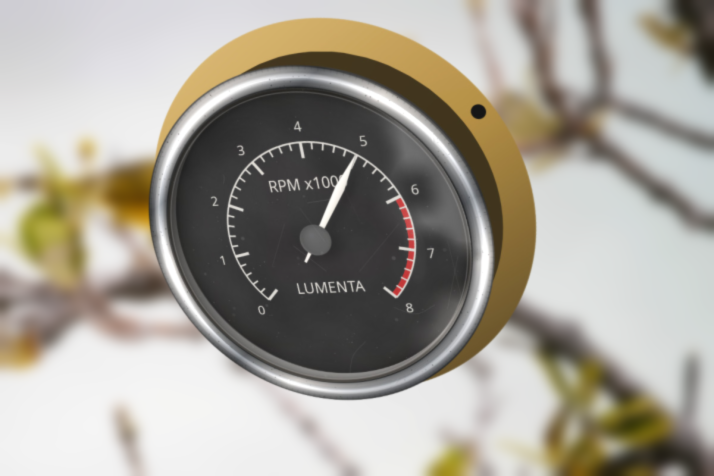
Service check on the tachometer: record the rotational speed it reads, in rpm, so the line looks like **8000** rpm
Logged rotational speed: **5000** rpm
